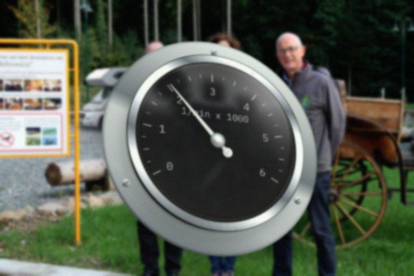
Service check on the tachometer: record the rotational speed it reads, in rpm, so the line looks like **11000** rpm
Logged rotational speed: **2000** rpm
